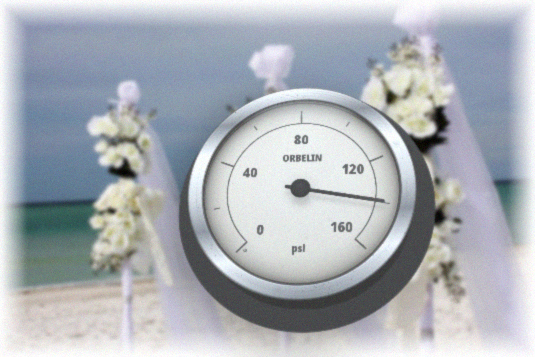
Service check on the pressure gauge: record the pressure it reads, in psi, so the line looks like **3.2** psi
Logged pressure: **140** psi
